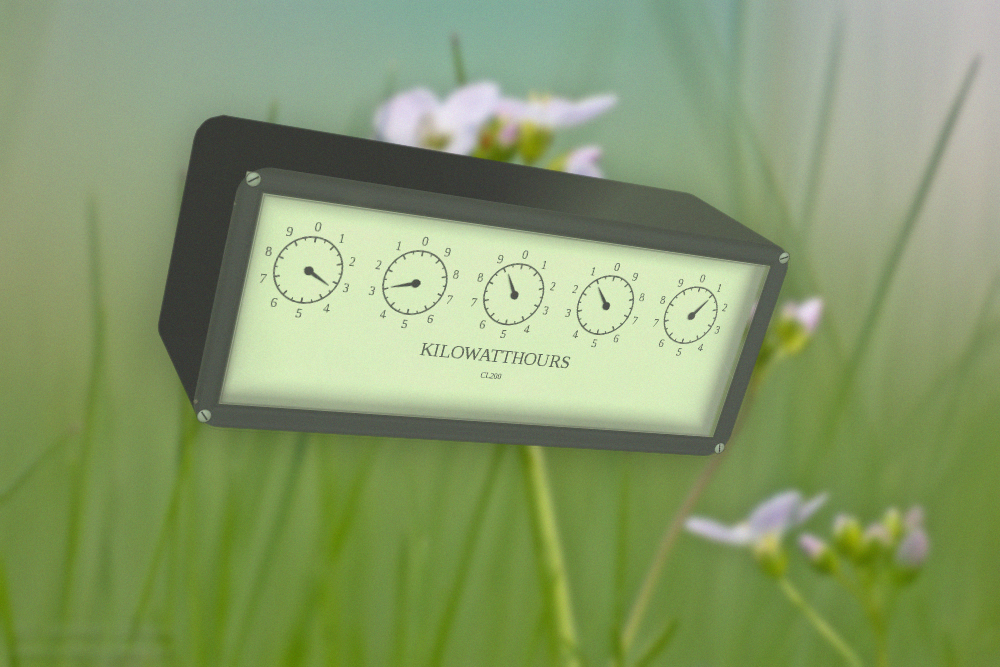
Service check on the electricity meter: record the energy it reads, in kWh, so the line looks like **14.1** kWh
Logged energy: **32911** kWh
